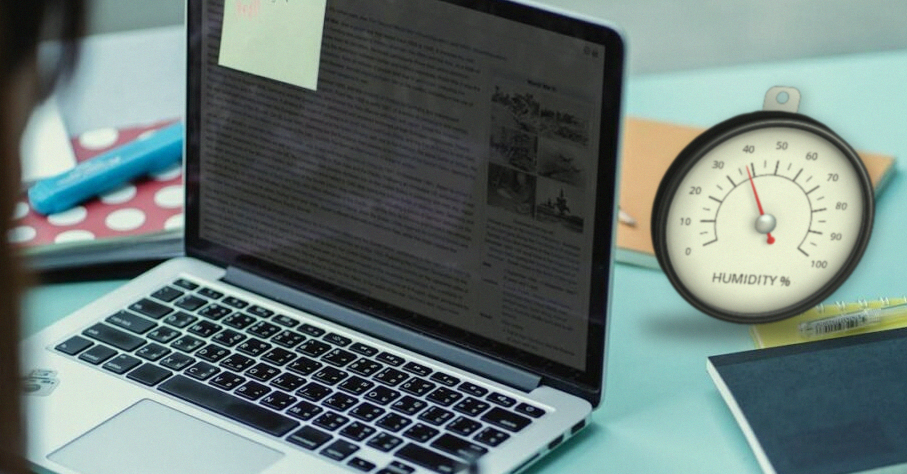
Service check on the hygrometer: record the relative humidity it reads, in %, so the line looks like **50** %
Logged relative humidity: **37.5** %
